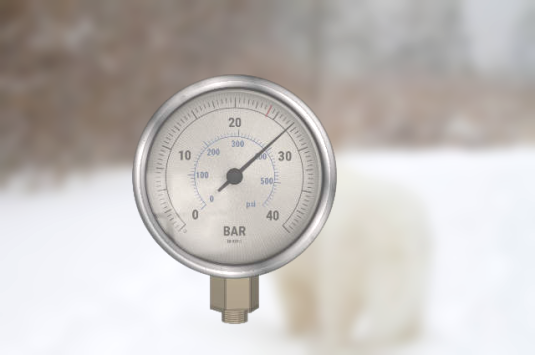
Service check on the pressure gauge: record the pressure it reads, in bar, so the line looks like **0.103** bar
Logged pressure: **27** bar
